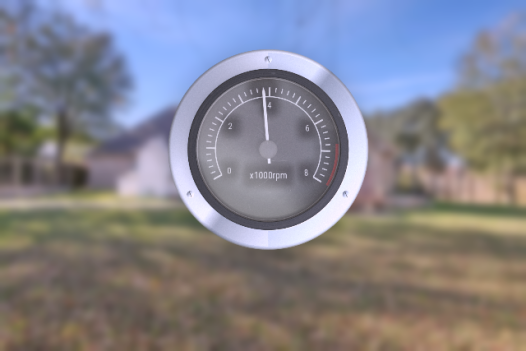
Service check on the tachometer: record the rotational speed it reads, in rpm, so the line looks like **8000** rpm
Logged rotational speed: **3800** rpm
